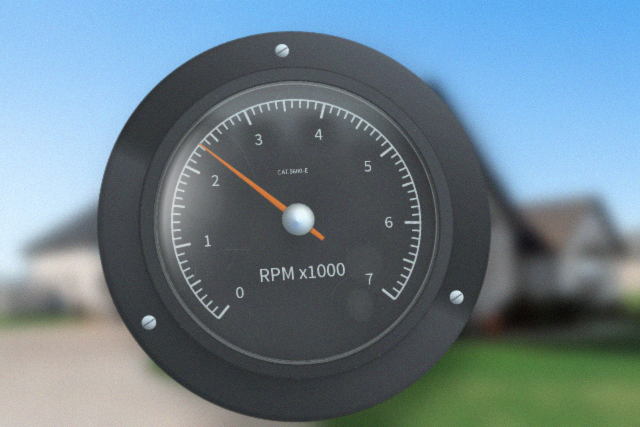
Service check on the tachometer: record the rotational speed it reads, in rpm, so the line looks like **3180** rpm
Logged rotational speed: **2300** rpm
